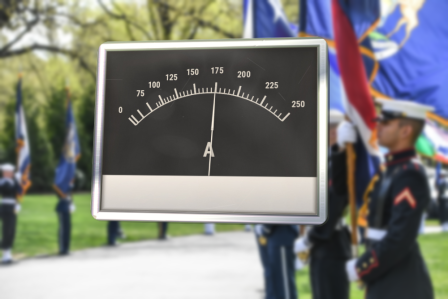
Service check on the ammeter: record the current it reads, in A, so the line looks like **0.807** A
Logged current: **175** A
